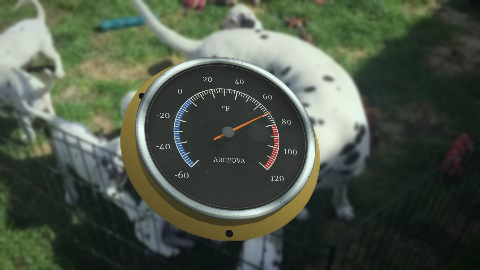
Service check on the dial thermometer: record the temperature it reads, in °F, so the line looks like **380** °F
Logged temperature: **70** °F
